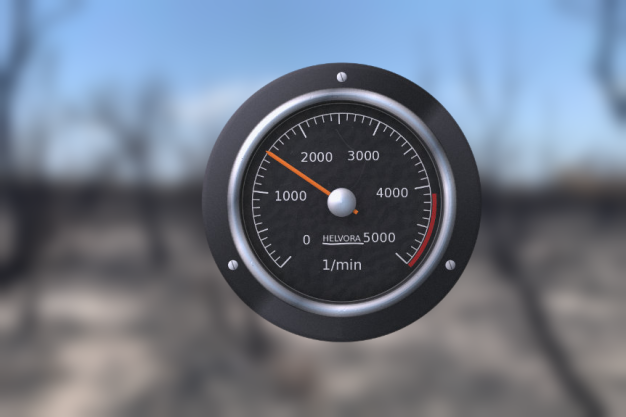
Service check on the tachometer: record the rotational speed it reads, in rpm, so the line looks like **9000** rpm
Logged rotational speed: **1500** rpm
